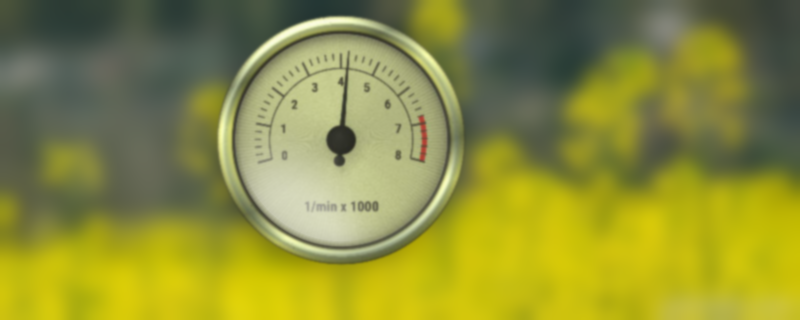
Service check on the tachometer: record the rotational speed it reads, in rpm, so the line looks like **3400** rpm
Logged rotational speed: **4200** rpm
